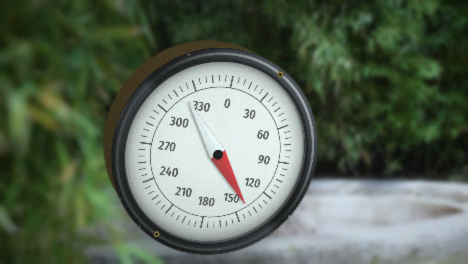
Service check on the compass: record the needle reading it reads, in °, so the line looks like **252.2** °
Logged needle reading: **140** °
